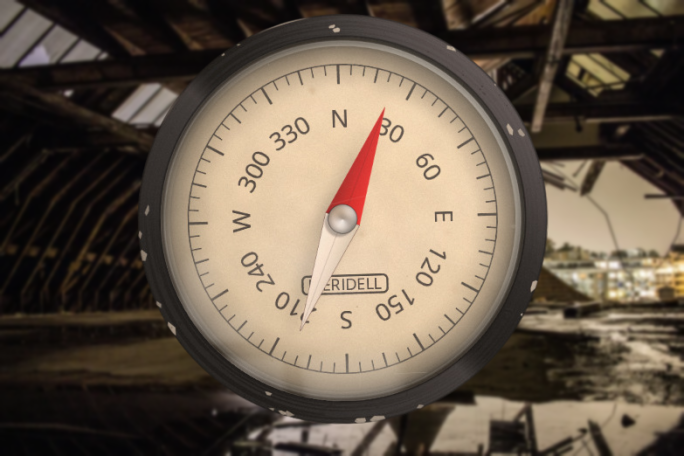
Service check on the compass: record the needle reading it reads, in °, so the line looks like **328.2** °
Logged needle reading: **22.5** °
